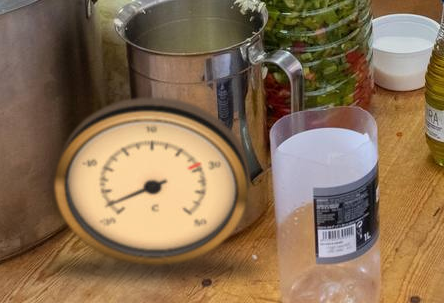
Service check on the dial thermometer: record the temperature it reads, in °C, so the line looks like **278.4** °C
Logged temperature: **-25** °C
